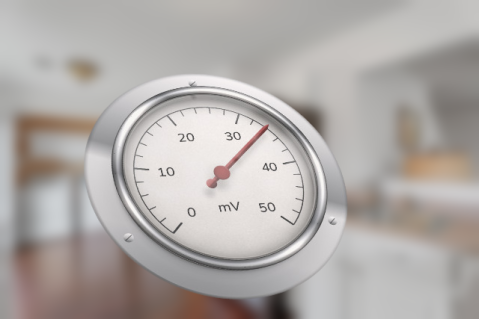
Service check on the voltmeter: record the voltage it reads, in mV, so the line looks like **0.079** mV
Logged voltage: **34** mV
